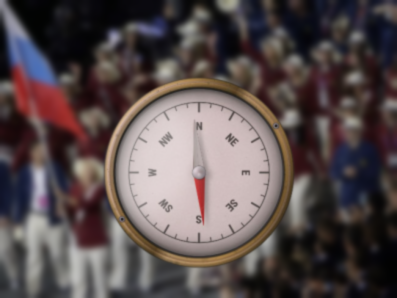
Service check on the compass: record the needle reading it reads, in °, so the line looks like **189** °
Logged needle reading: **175** °
